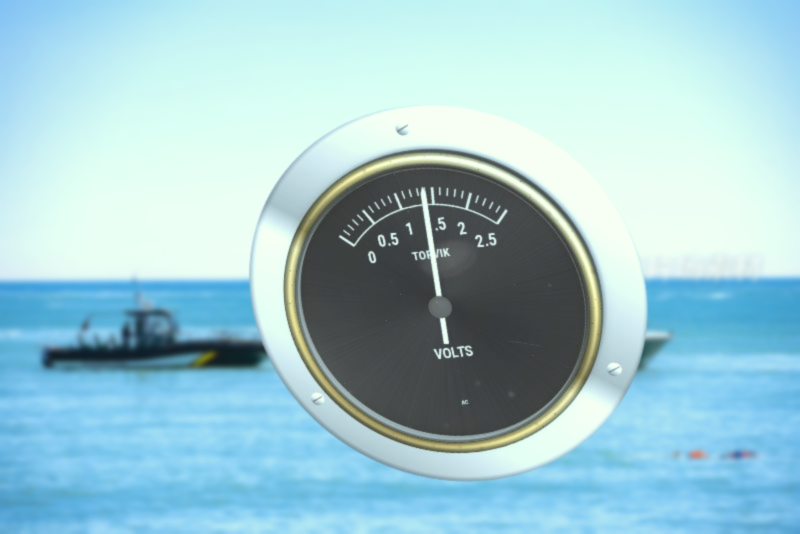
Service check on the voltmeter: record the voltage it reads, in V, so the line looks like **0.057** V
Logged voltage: **1.4** V
